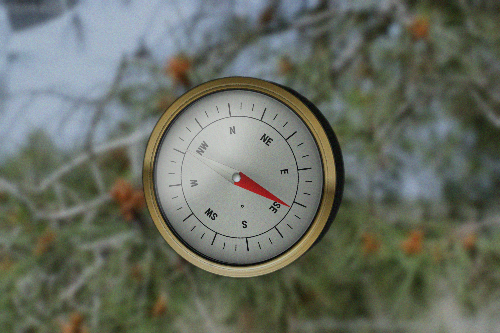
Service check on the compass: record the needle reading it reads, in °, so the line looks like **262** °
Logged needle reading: **125** °
